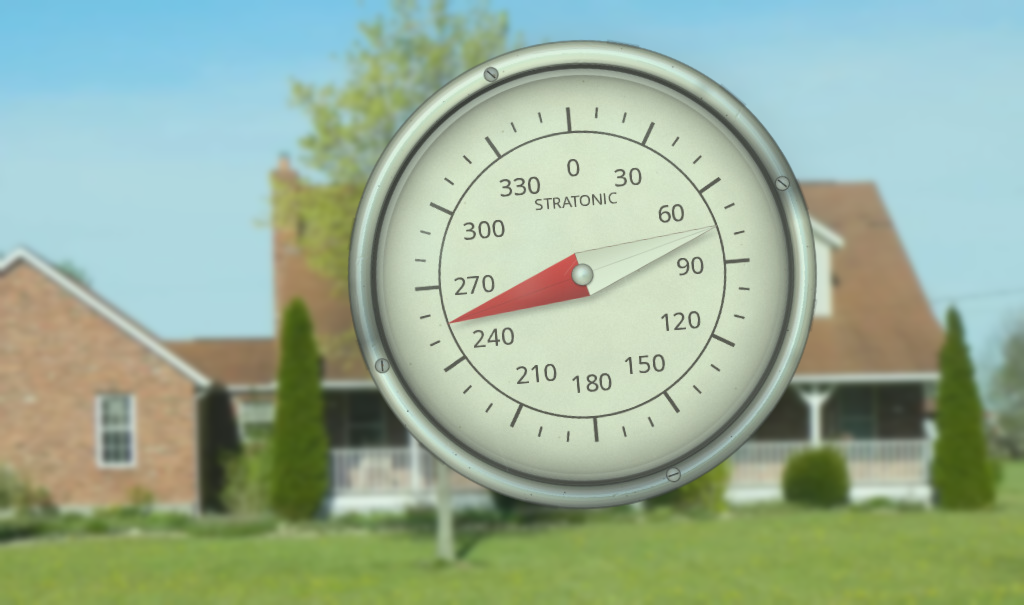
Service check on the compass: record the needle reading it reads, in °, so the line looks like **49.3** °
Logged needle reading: **255** °
